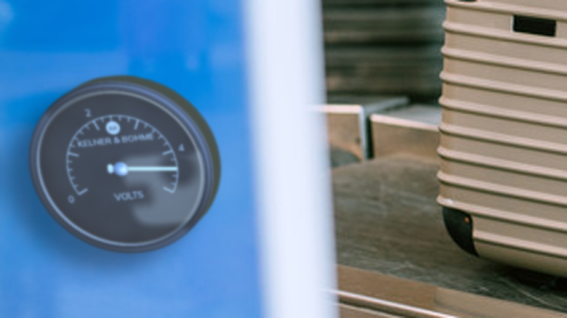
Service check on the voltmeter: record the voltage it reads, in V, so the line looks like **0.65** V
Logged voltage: **4.4** V
